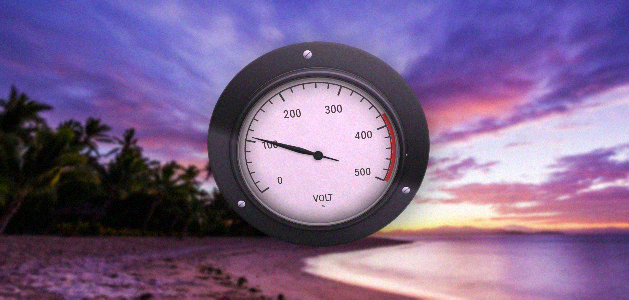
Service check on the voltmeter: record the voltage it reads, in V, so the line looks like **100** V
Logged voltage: **110** V
